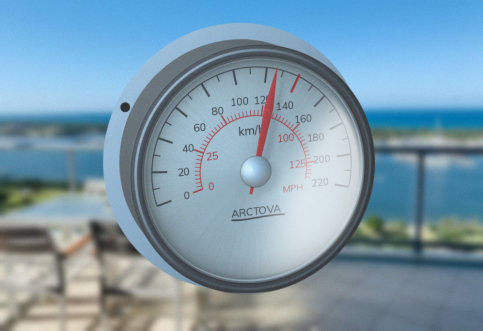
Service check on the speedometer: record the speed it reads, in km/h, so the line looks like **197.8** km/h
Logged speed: **125** km/h
